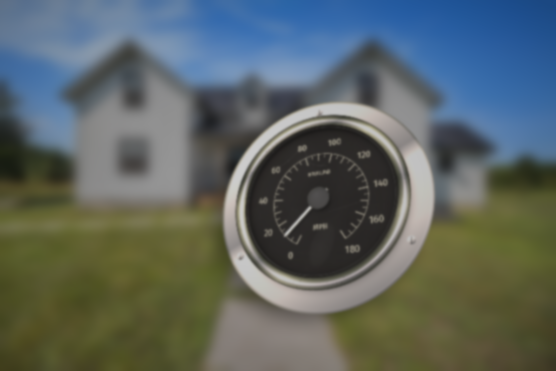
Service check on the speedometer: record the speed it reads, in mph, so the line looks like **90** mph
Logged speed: **10** mph
